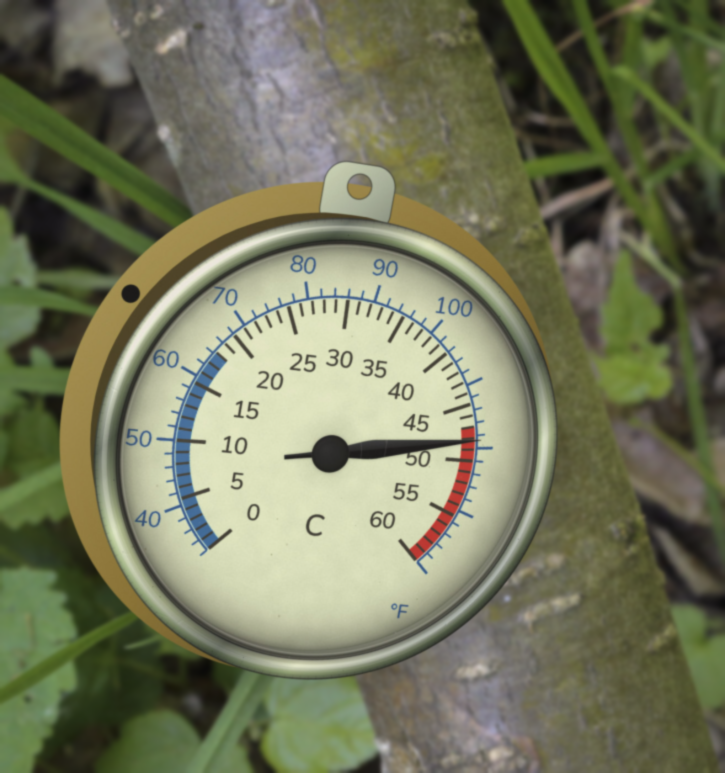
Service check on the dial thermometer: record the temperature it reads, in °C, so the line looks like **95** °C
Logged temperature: **48** °C
